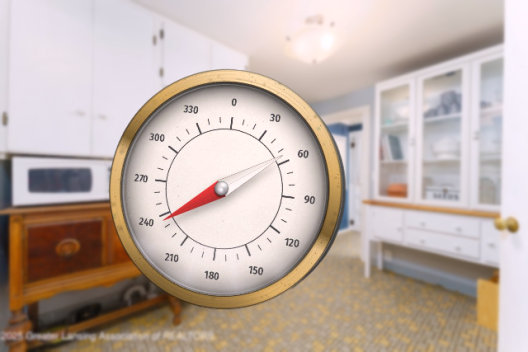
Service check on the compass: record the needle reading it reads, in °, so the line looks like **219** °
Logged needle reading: **235** °
